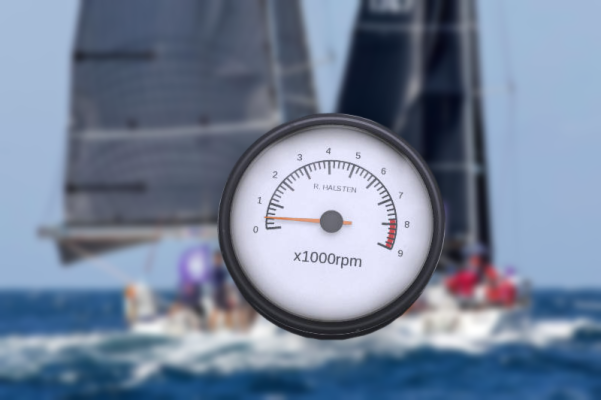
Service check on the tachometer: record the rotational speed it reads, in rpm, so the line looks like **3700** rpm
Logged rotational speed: **400** rpm
